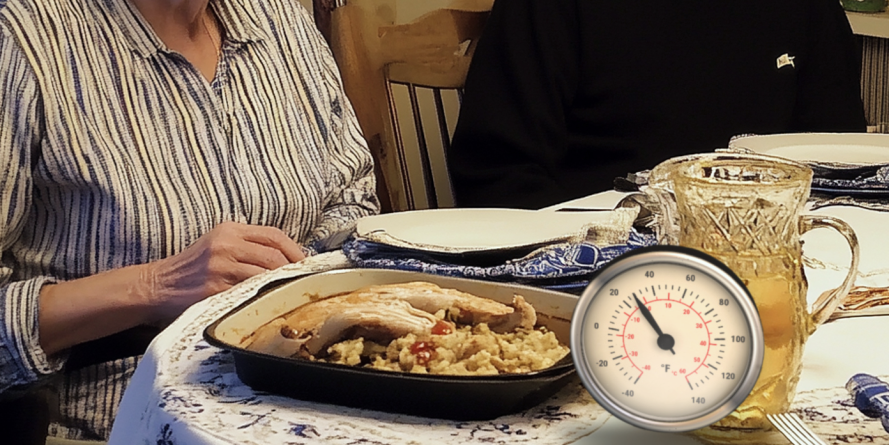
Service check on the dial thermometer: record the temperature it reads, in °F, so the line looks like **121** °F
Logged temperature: **28** °F
